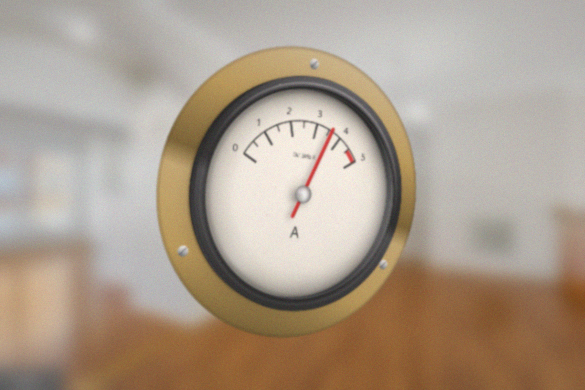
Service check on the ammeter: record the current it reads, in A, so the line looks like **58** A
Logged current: **3.5** A
